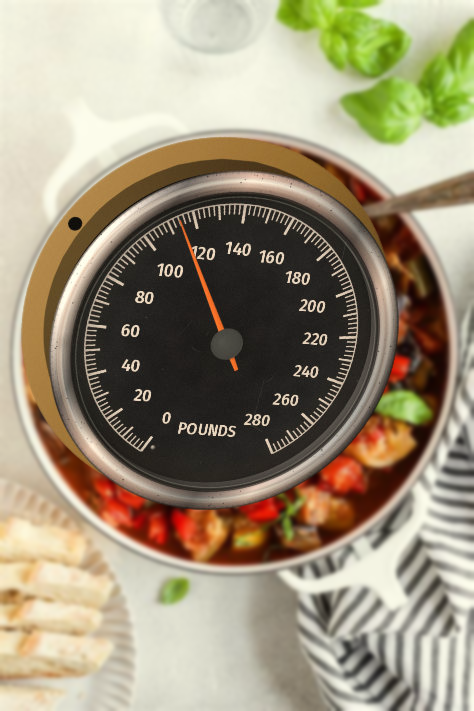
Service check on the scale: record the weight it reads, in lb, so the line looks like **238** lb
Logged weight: **114** lb
